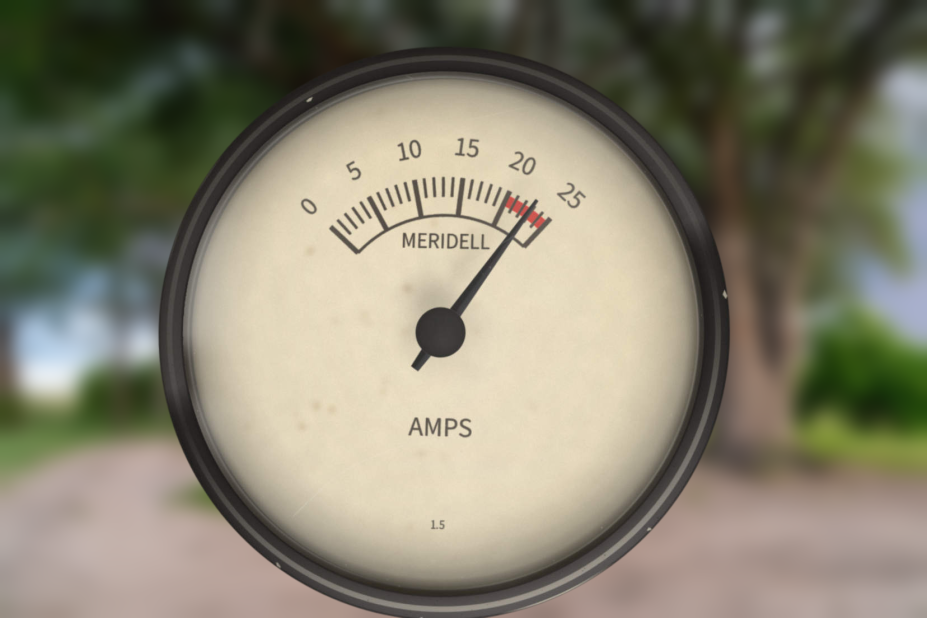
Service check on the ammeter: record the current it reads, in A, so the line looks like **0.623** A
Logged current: **23** A
